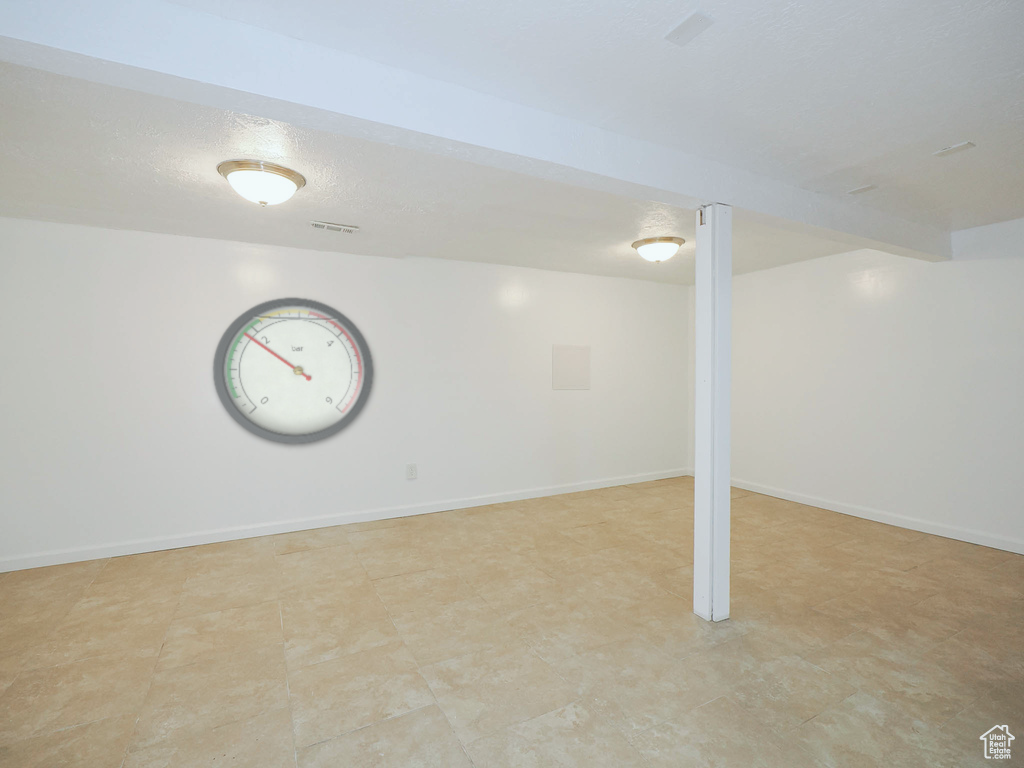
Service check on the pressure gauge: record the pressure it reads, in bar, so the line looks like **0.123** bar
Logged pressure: **1.8** bar
